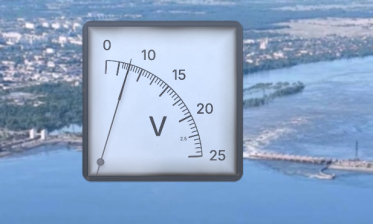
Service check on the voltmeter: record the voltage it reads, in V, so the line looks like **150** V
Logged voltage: **7.5** V
